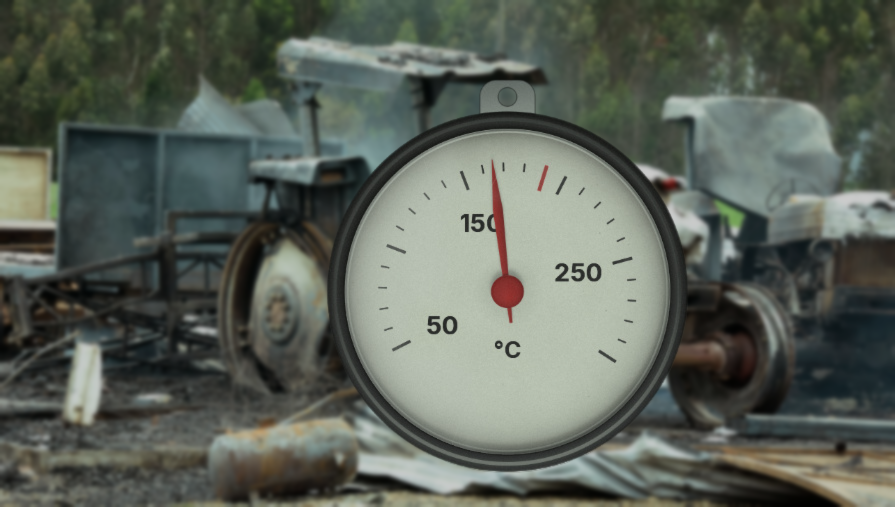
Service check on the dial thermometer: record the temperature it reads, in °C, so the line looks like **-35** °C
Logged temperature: **165** °C
